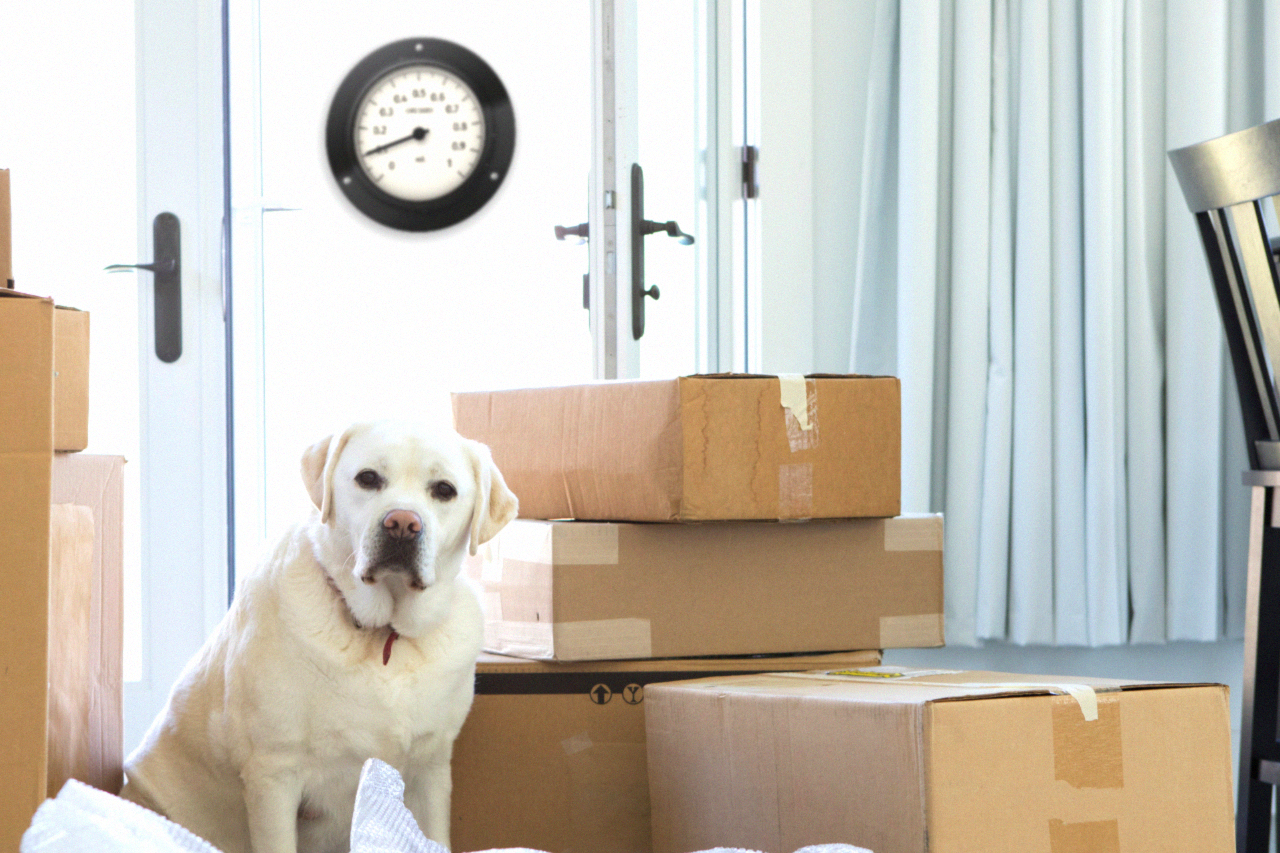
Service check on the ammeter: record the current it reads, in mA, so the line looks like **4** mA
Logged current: **0.1** mA
